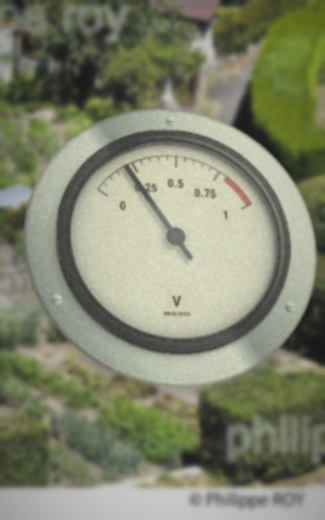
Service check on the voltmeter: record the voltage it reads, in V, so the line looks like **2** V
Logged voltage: **0.2** V
